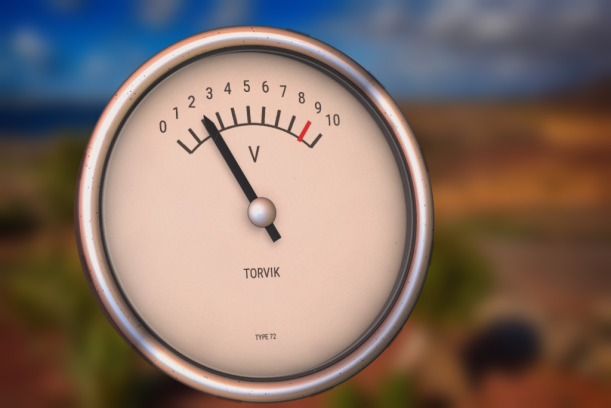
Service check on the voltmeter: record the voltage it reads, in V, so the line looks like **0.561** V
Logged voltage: **2** V
